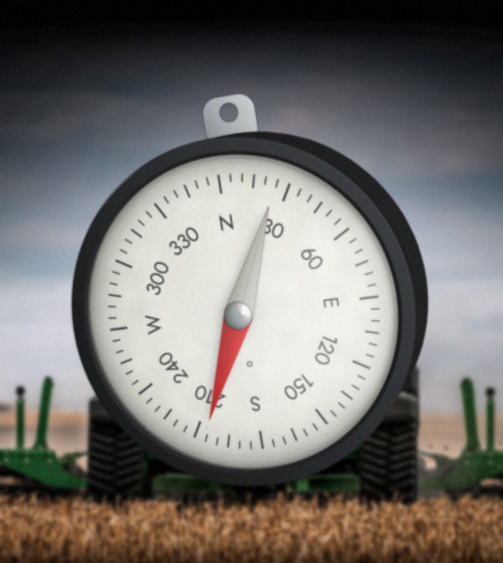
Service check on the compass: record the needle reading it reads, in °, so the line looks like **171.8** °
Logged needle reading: **205** °
